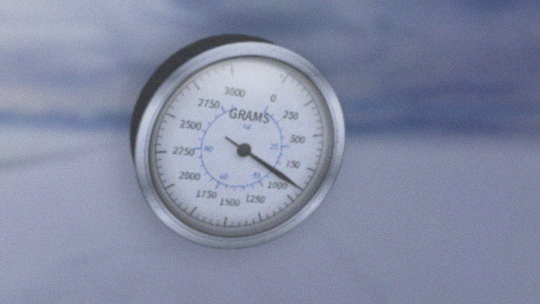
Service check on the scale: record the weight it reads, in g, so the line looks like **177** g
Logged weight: **900** g
